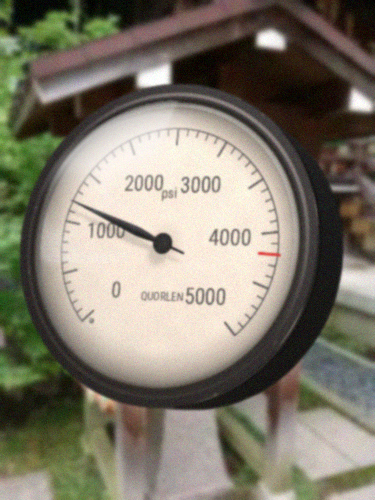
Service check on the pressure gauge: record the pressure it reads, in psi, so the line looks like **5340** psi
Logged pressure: **1200** psi
